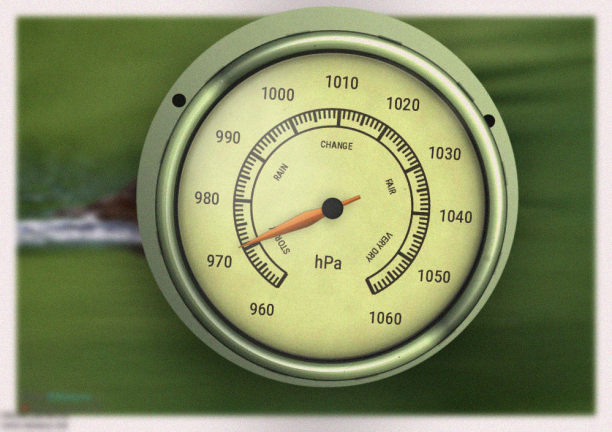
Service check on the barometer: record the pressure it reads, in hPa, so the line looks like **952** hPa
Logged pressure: **971** hPa
